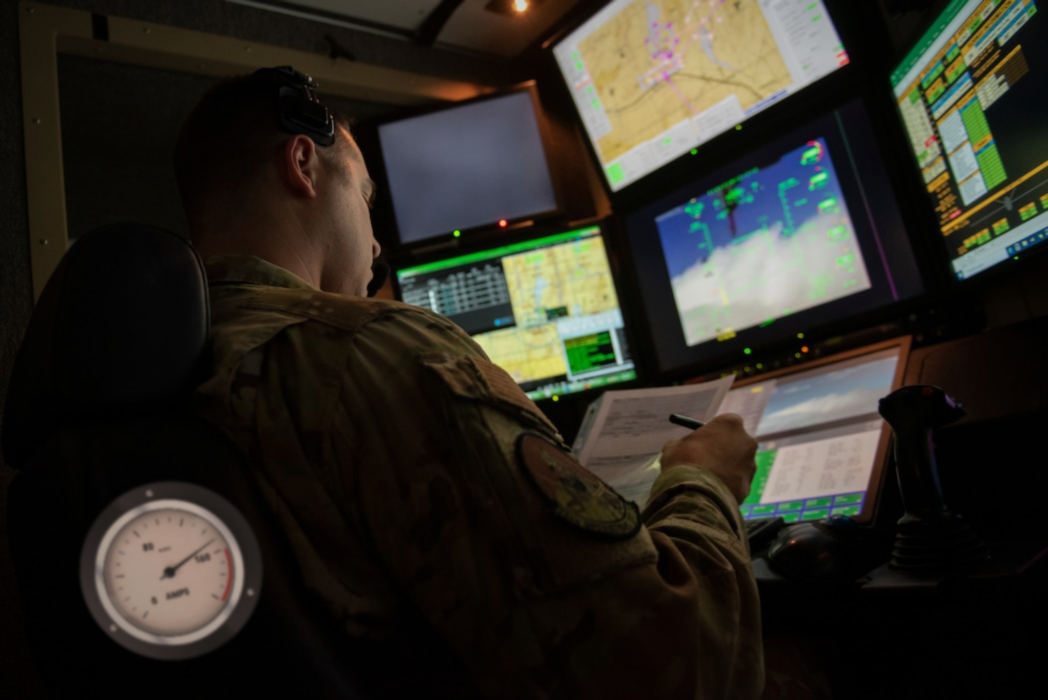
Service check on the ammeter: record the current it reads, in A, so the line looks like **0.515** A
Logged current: **150** A
